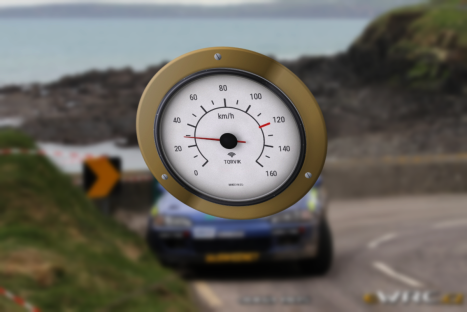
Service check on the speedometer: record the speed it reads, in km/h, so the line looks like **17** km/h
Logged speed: **30** km/h
